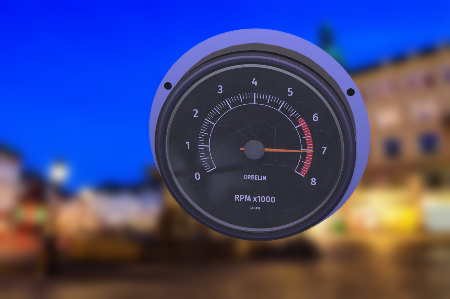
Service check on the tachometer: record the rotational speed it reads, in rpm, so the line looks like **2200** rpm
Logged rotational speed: **7000** rpm
